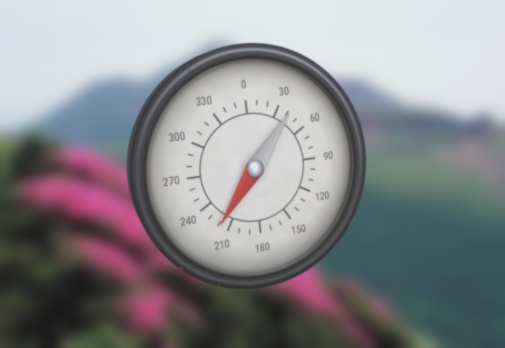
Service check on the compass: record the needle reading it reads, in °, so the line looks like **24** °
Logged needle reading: **220** °
